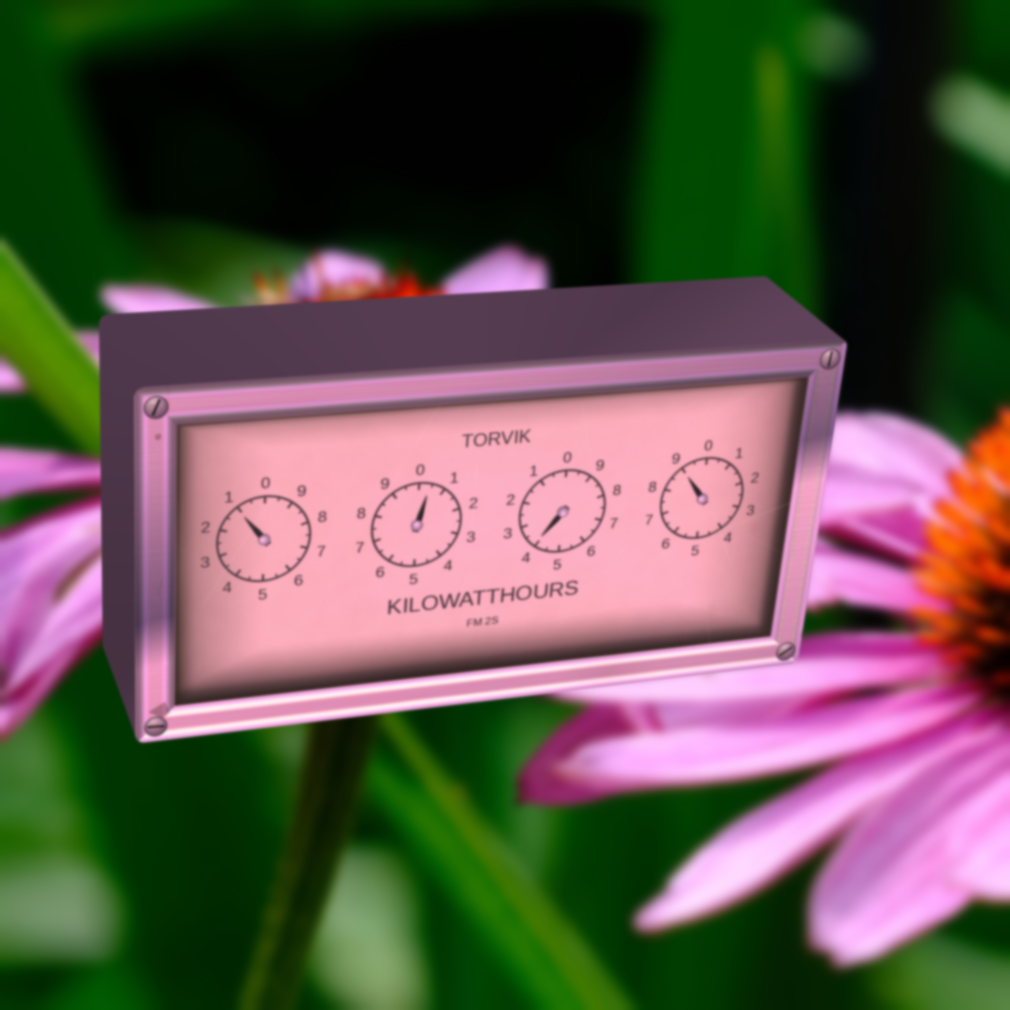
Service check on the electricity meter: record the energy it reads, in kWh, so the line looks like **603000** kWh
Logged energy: **1039** kWh
